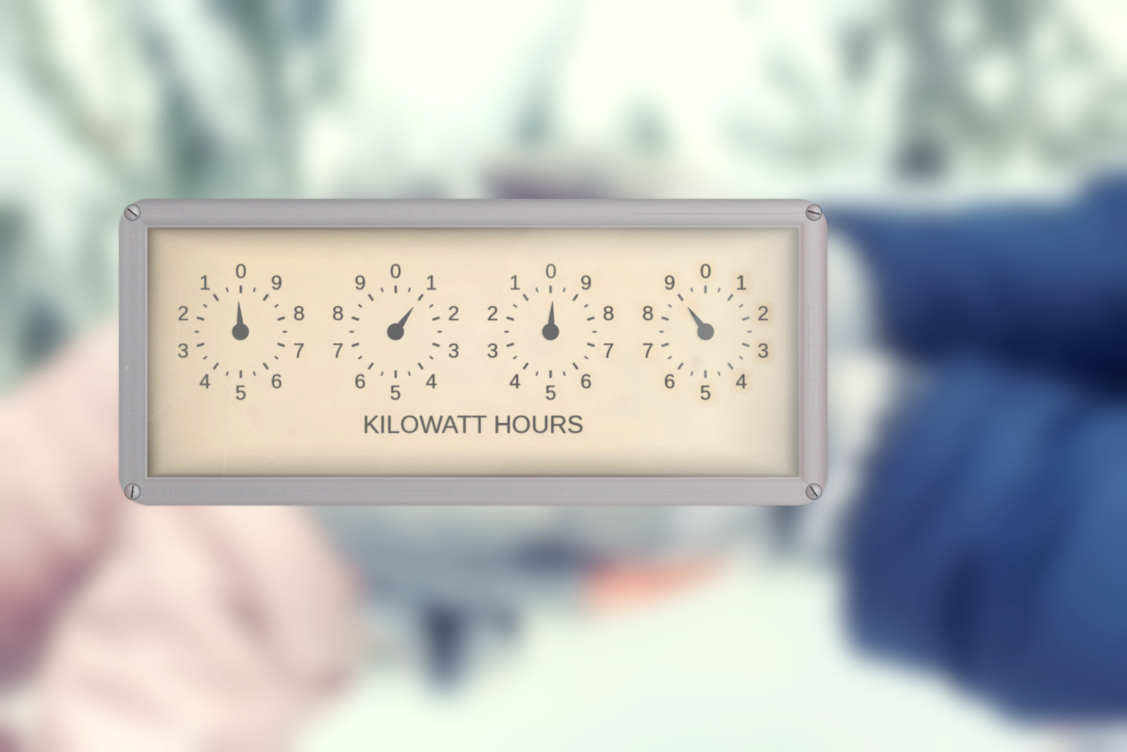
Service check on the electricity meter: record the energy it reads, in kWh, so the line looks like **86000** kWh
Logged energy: **99** kWh
